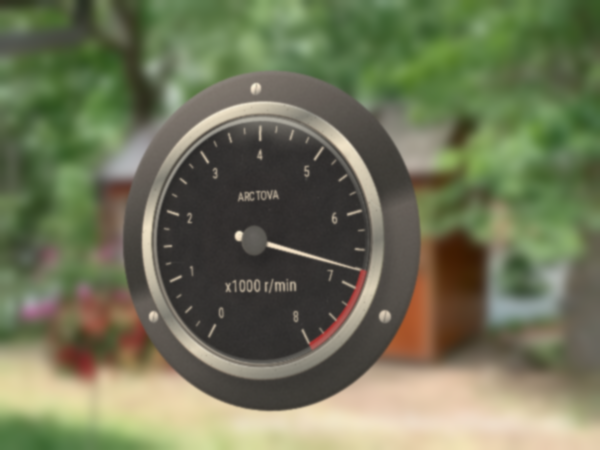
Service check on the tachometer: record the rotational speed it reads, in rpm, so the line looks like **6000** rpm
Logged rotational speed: **6750** rpm
